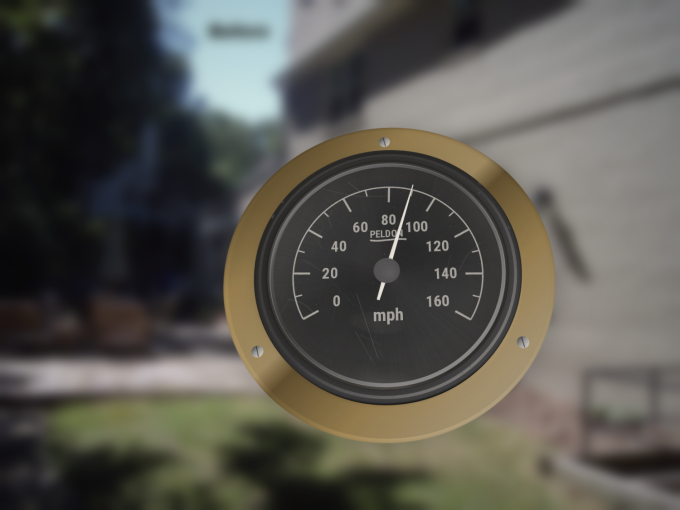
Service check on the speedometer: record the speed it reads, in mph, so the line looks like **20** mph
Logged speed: **90** mph
